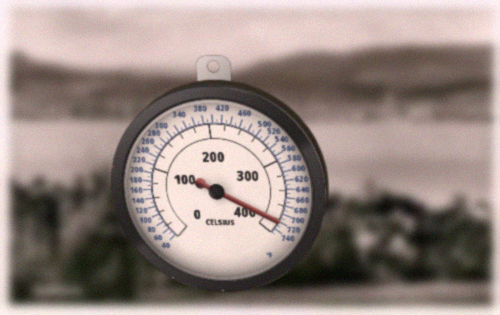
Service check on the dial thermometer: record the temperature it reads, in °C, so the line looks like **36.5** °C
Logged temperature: **380** °C
